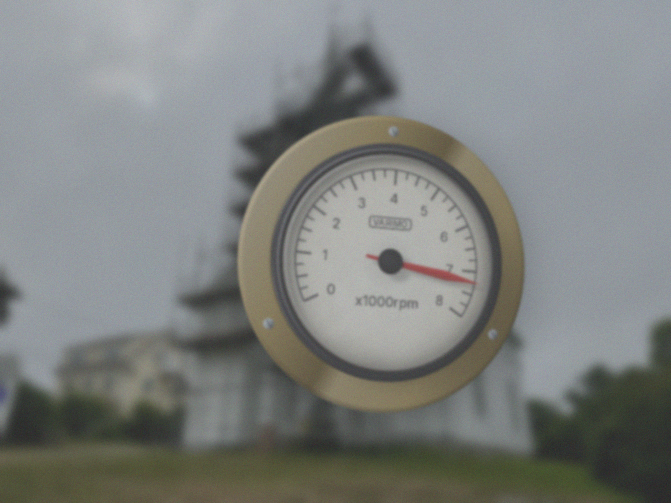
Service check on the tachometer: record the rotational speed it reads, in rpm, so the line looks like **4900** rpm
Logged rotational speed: **7250** rpm
